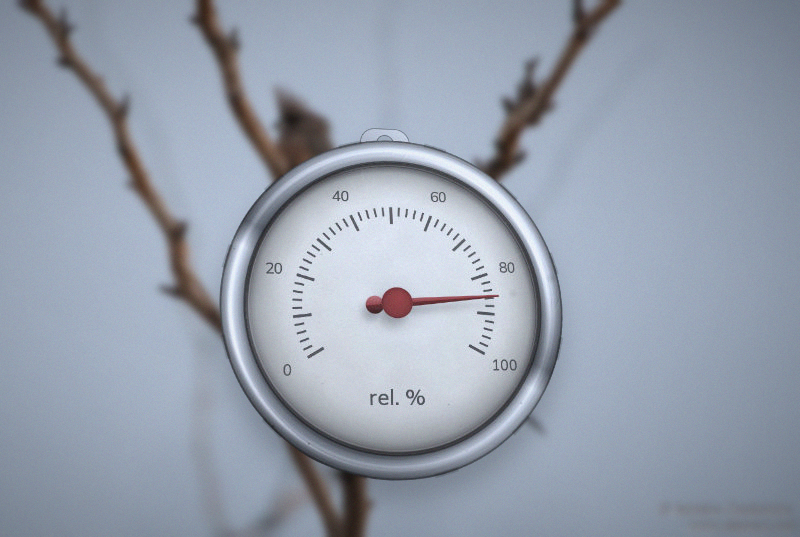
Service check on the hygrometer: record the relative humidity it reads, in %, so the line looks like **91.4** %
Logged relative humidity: **86** %
